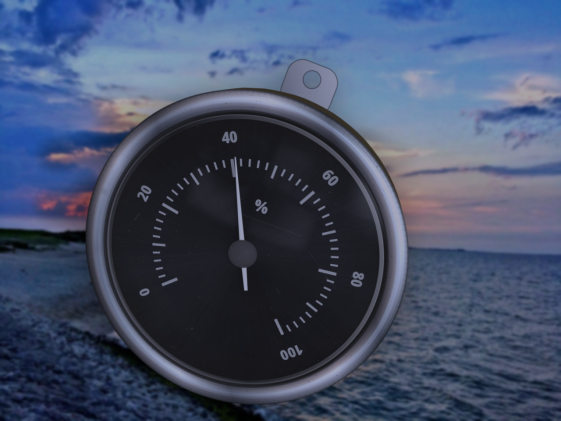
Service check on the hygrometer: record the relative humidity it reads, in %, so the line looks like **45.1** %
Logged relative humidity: **41** %
